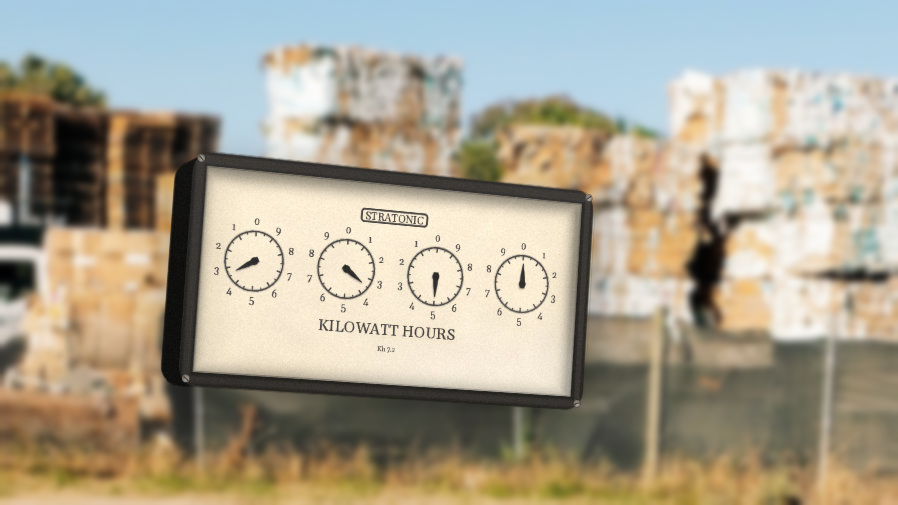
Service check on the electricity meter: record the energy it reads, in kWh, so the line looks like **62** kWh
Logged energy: **3350** kWh
